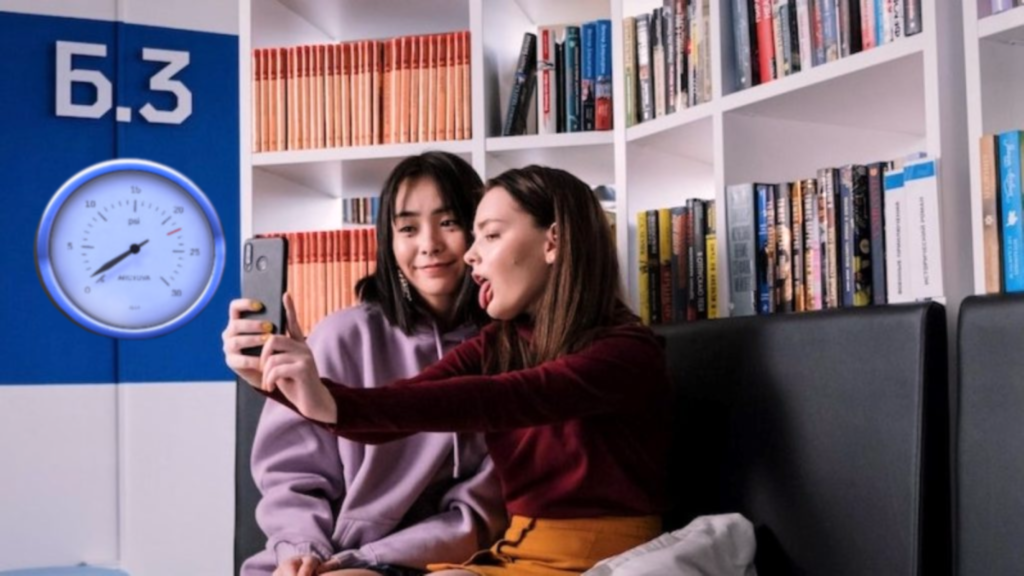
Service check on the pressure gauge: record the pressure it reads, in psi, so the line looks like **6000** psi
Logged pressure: **1** psi
